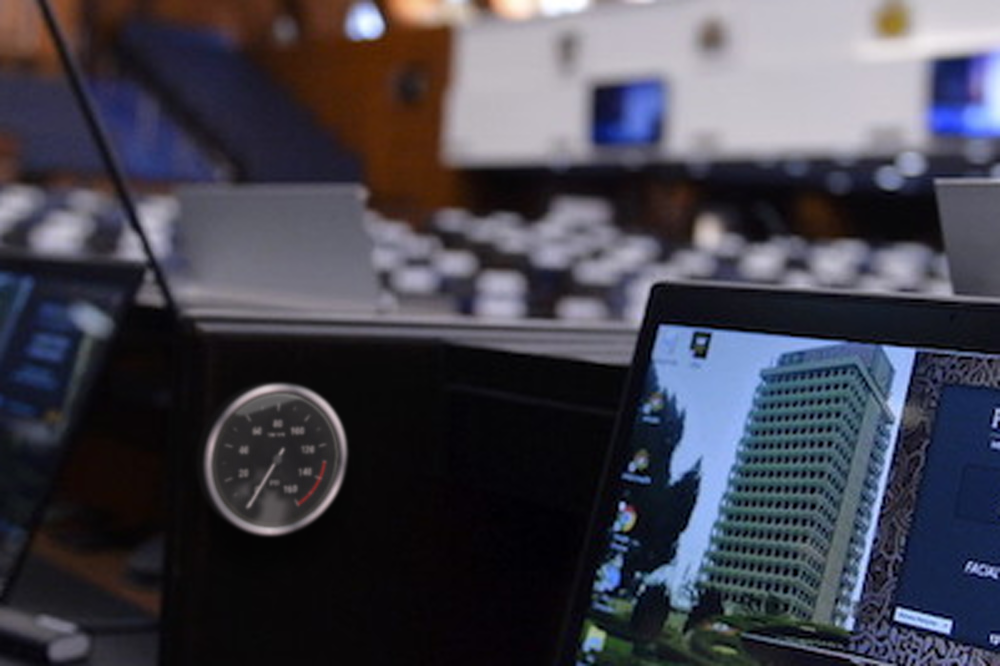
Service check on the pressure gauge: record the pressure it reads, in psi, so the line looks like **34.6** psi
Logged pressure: **0** psi
